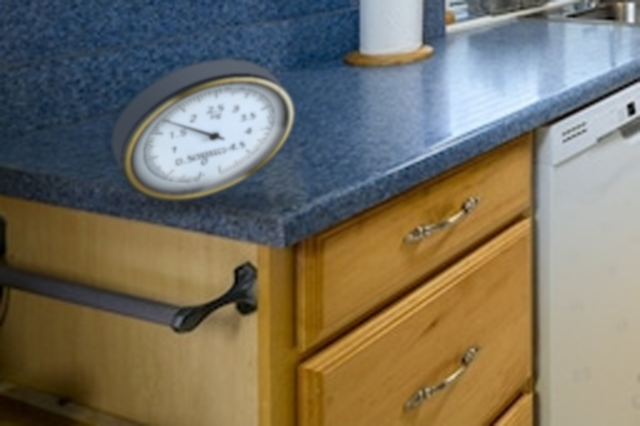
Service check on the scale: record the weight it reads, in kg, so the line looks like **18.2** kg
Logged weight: **1.75** kg
